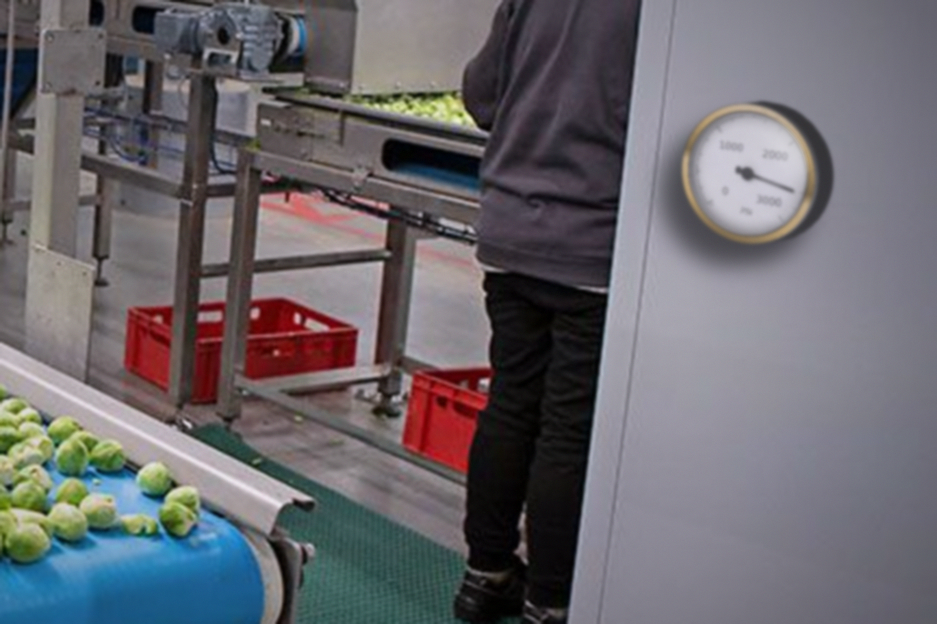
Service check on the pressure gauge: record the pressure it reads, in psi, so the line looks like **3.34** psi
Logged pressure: **2600** psi
